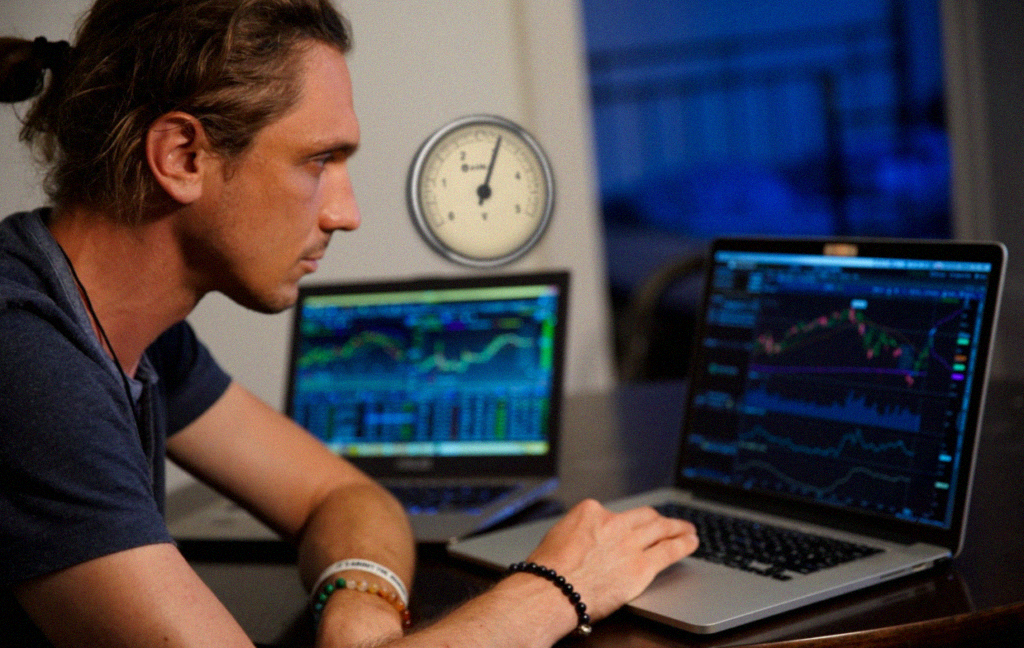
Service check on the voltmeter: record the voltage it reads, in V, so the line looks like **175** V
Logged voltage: **3** V
